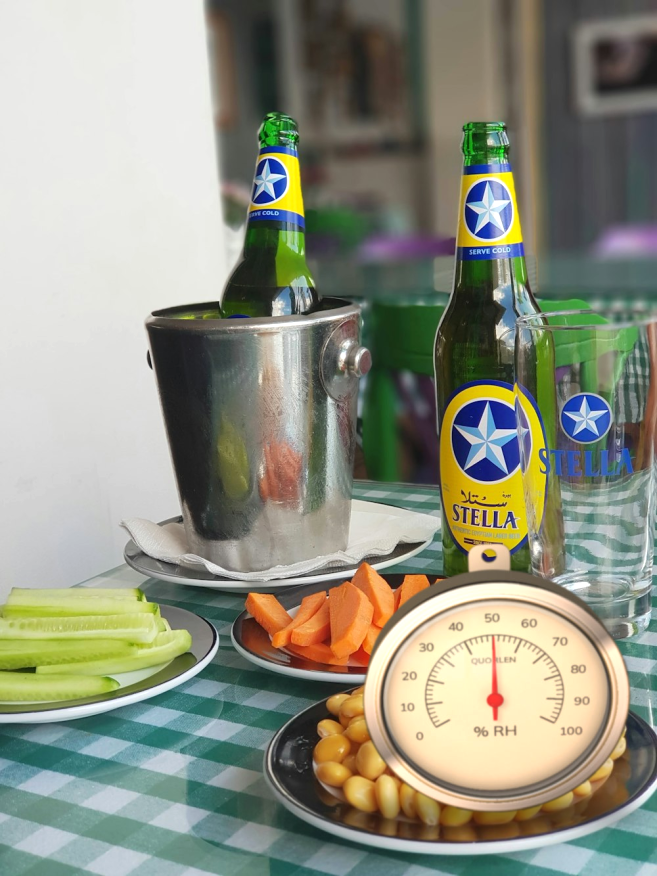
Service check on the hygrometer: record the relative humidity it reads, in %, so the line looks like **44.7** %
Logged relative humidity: **50** %
